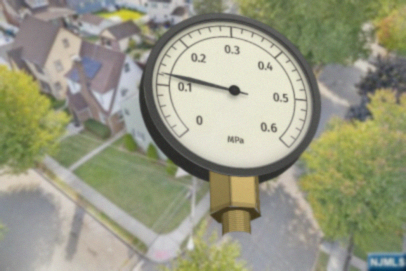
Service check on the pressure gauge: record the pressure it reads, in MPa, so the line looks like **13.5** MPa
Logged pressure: **0.12** MPa
